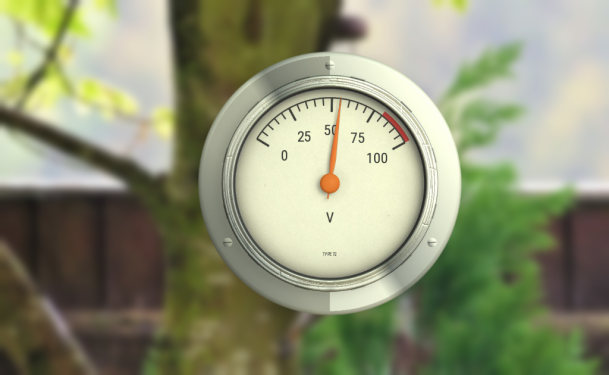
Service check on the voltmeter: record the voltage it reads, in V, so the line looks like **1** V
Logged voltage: **55** V
